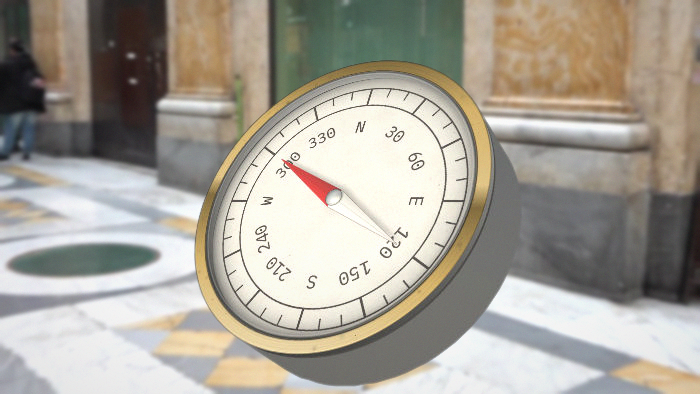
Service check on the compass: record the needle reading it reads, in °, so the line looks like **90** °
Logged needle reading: **300** °
